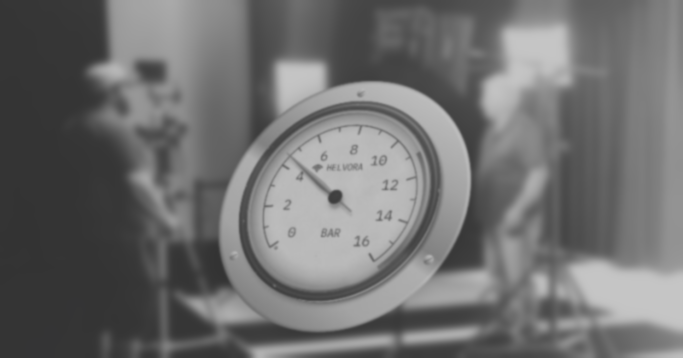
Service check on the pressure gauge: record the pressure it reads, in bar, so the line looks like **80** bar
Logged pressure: **4.5** bar
